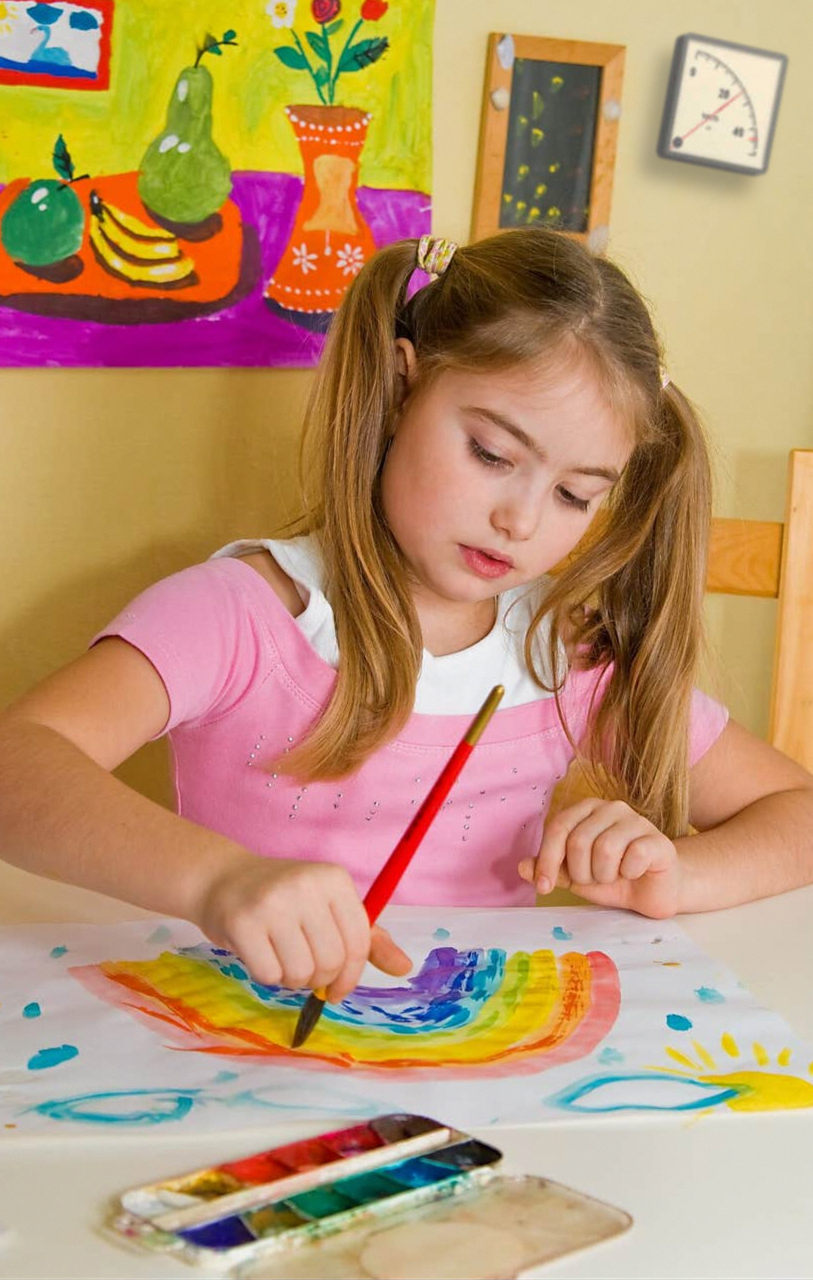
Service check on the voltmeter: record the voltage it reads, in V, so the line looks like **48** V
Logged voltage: **25** V
